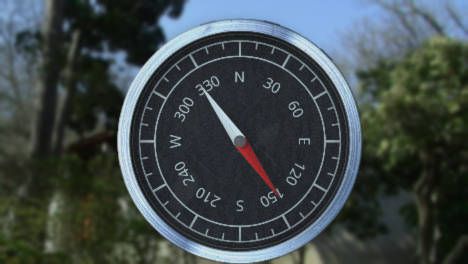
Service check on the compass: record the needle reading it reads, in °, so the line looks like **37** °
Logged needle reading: **145** °
